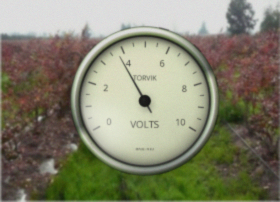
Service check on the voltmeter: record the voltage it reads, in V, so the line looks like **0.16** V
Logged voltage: **3.75** V
